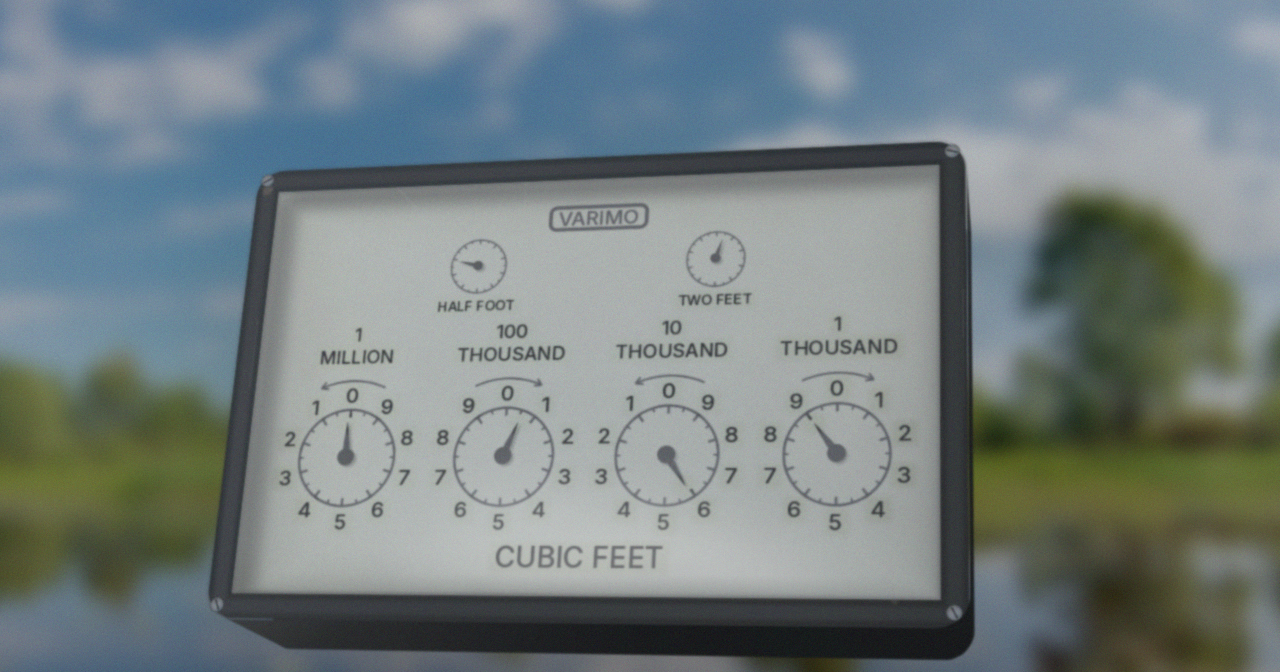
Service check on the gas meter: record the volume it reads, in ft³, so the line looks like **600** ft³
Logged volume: **5900** ft³
